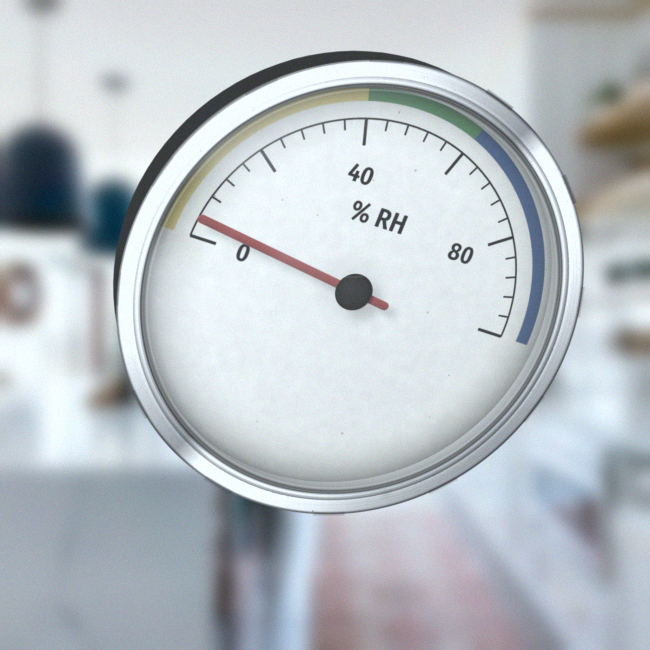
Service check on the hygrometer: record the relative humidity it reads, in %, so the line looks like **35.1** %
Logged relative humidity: **4** %
